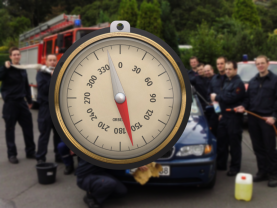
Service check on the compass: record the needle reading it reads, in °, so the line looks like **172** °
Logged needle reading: **165** °
